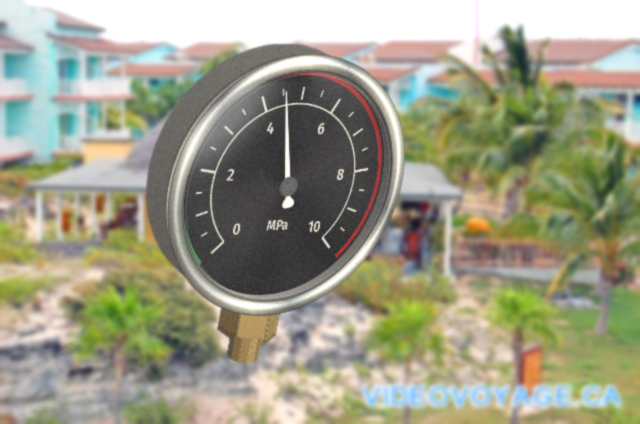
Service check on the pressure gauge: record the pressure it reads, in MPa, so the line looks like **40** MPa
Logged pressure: **4.5** MPa
